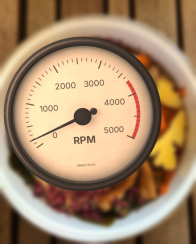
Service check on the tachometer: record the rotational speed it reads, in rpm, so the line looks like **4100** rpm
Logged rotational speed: **200** rpm
